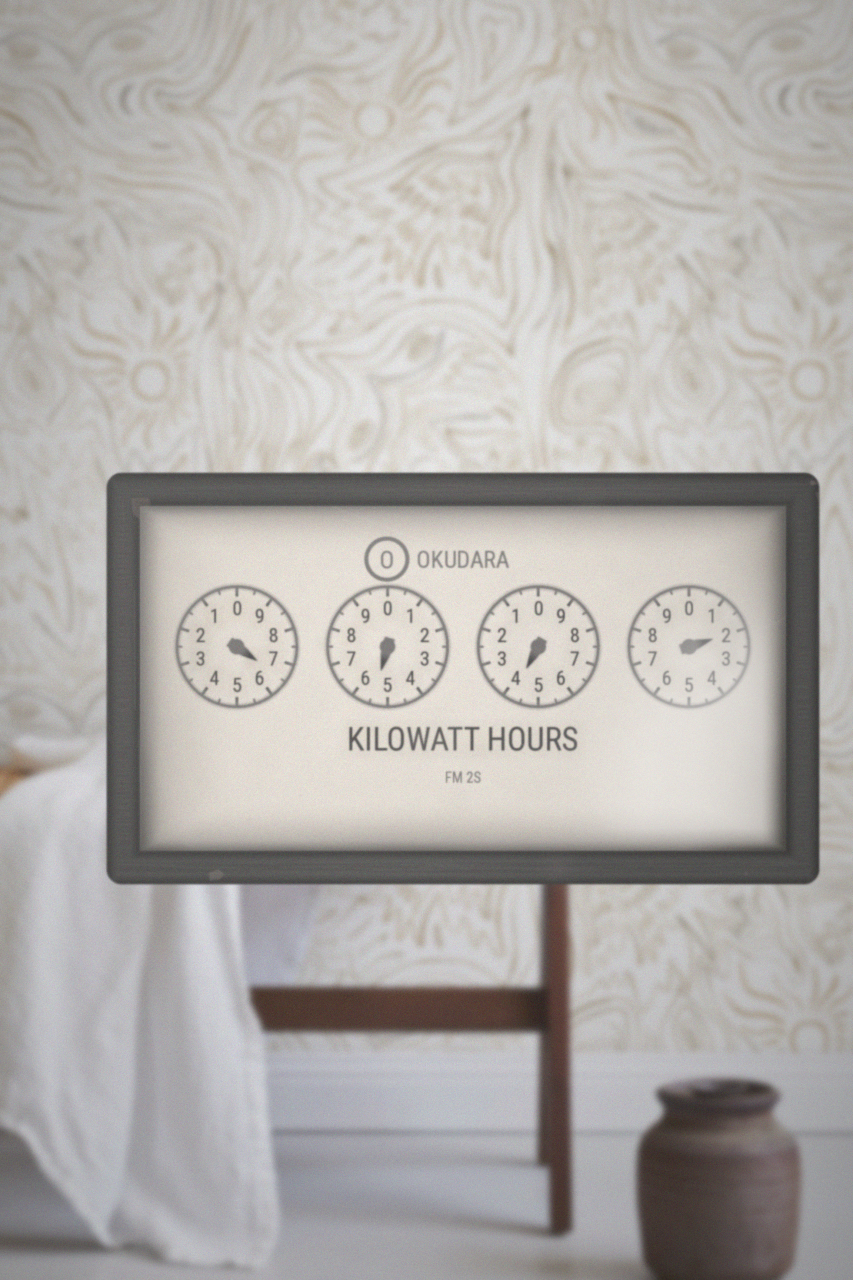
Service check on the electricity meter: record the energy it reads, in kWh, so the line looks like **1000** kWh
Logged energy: **6542** kWh
